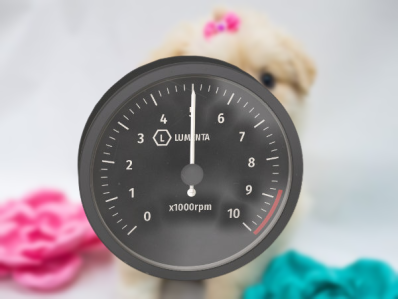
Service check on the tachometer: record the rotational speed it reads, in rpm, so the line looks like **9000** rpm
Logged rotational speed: **5000** rpm
